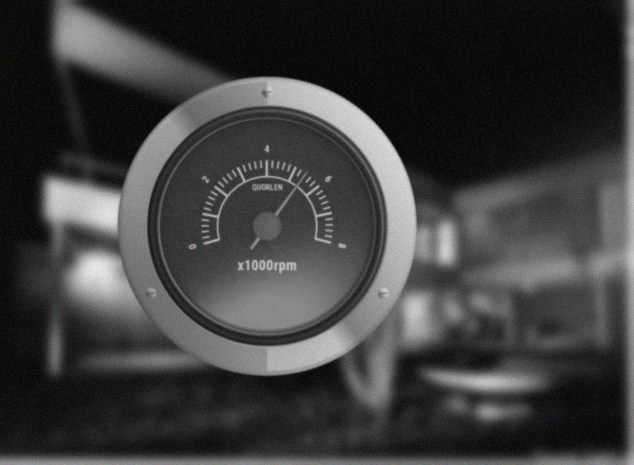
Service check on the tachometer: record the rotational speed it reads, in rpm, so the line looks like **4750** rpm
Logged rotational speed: **5400** rpm
